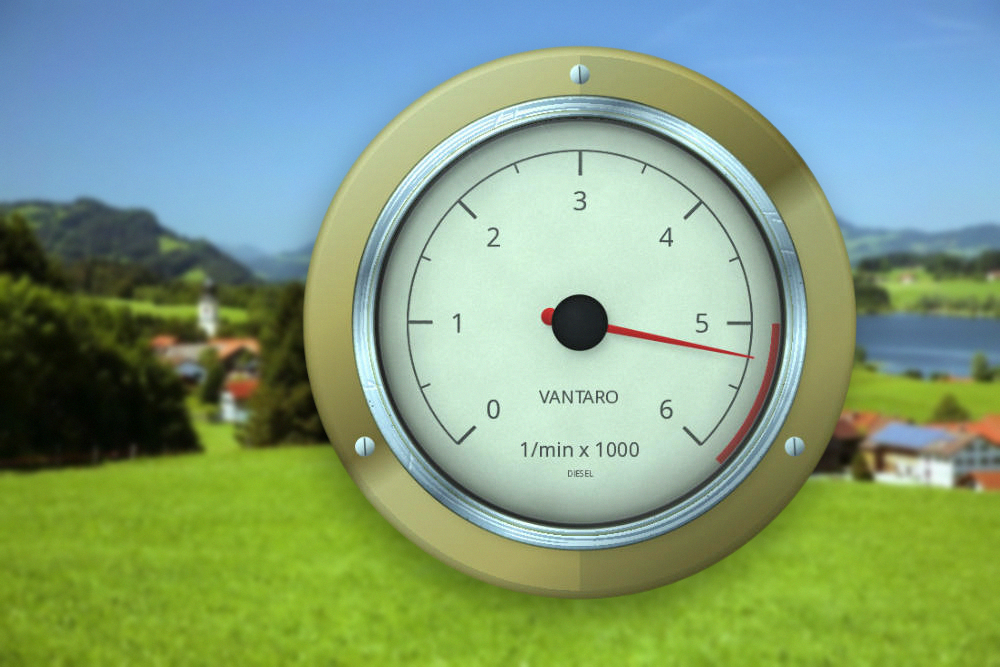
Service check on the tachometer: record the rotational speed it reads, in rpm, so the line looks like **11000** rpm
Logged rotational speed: **5250** rpm
